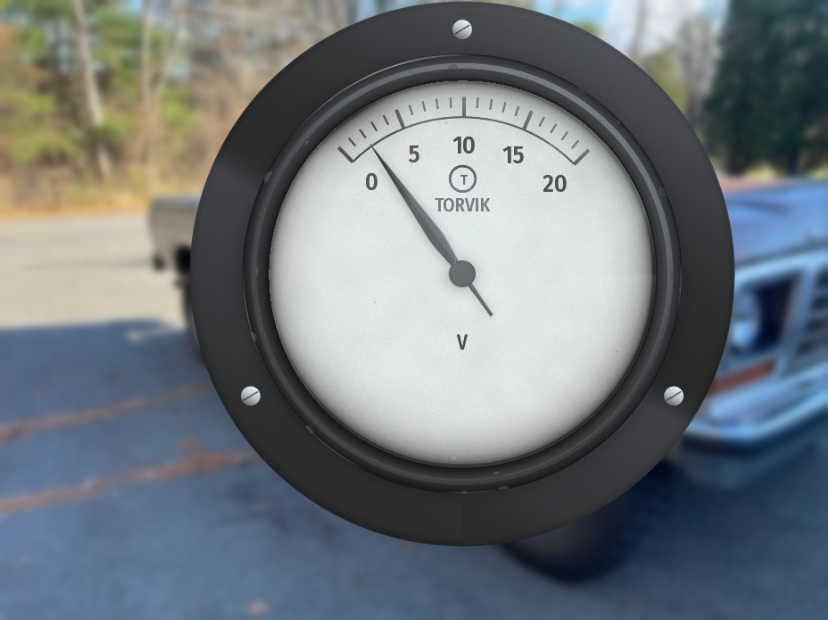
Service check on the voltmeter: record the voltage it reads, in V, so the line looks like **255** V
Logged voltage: **2** V
